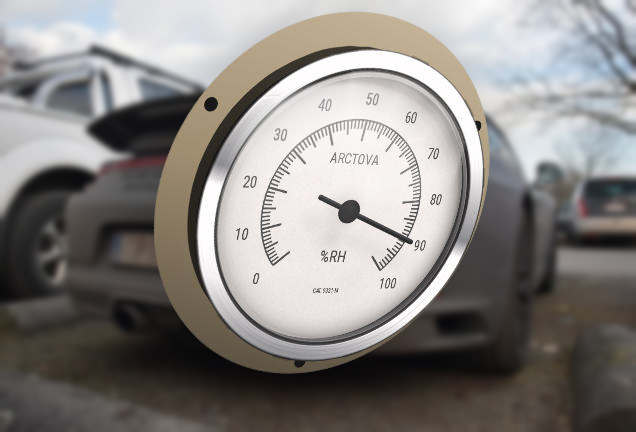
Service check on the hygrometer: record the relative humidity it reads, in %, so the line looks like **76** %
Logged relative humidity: **90** %
